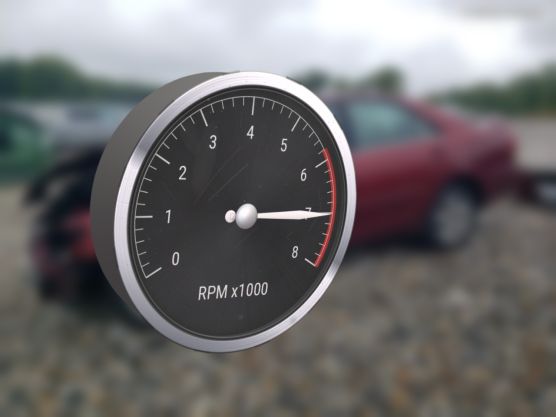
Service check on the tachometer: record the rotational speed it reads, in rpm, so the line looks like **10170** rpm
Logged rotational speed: **7000** rpm
